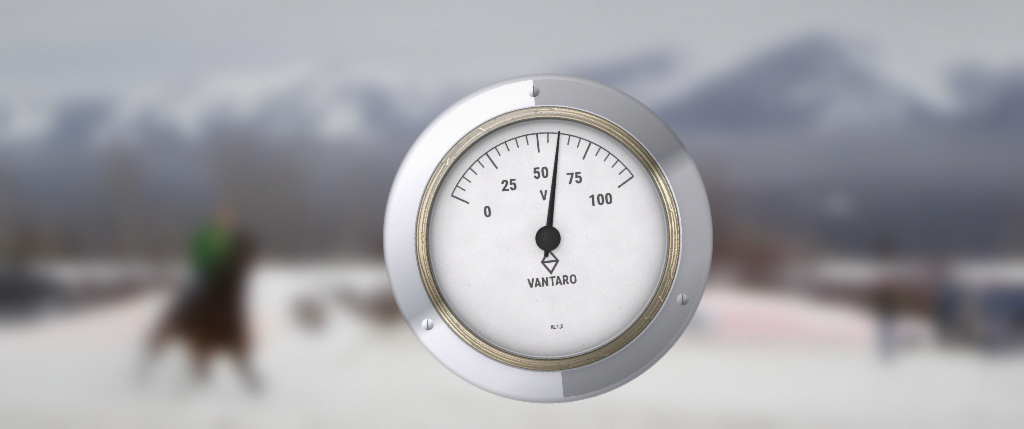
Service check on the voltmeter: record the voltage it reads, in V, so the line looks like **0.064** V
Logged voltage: **60** V
